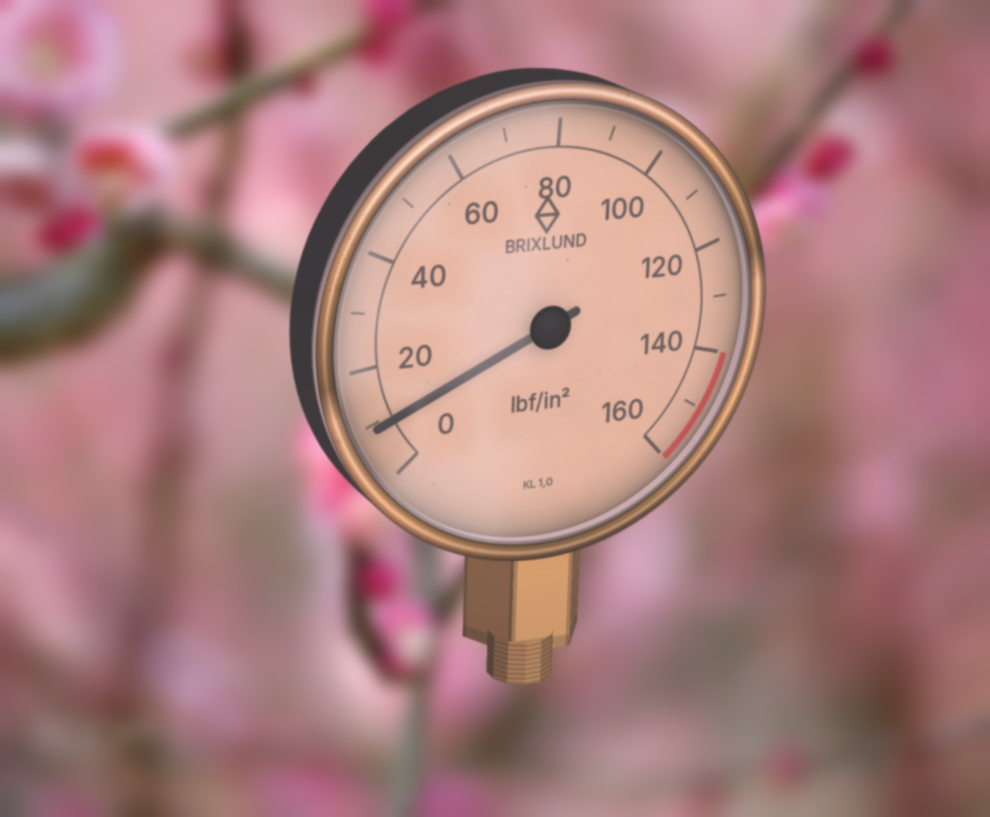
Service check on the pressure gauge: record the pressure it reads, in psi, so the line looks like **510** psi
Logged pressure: **10** psi
